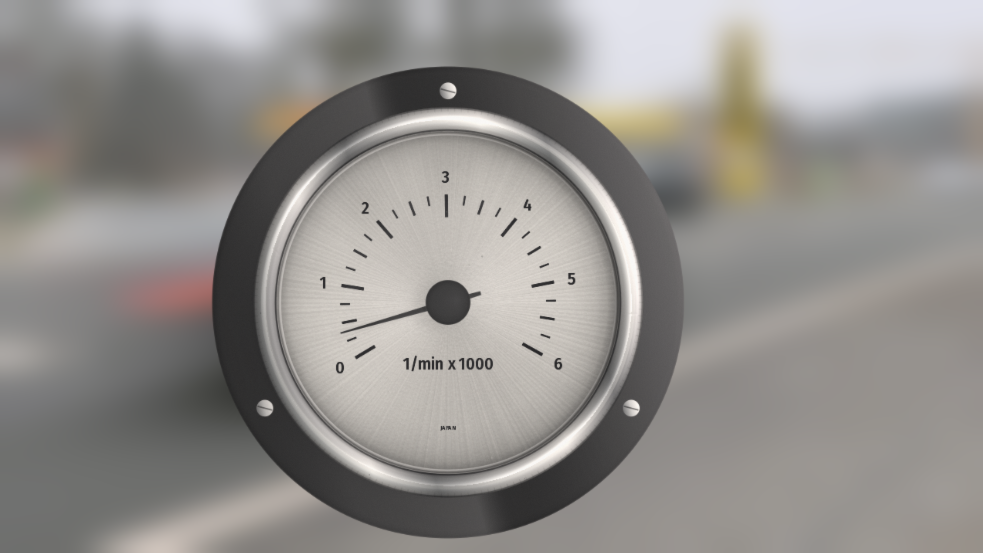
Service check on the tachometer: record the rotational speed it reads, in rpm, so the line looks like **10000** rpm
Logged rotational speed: **375** rpm
